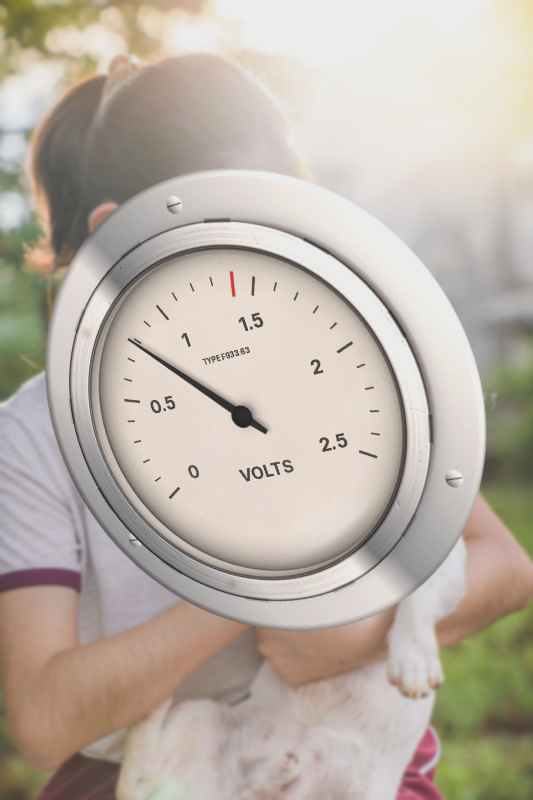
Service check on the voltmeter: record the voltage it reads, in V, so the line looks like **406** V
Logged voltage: **0.8** V
